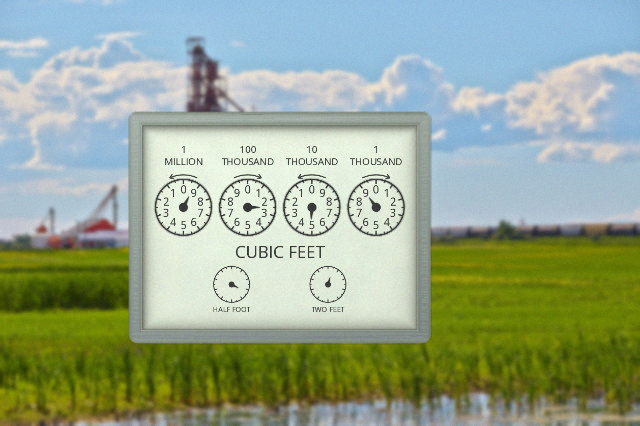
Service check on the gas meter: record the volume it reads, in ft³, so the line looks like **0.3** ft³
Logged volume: **924900** ft³
